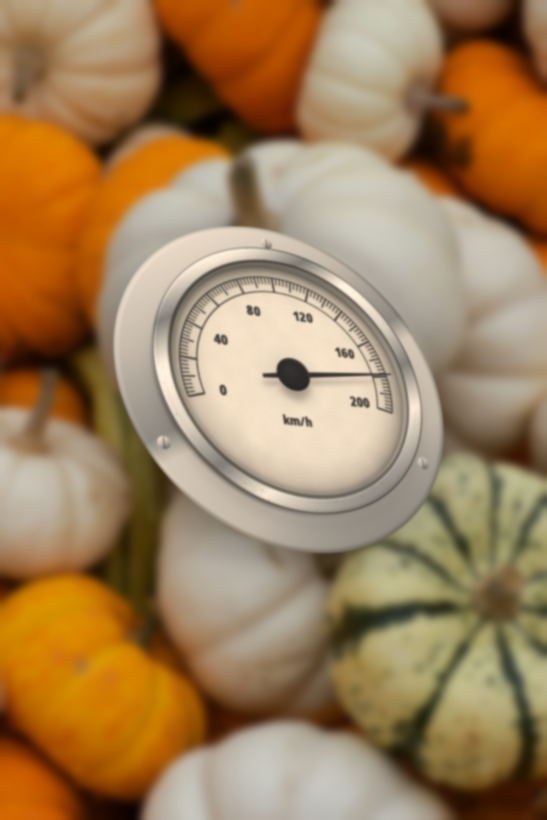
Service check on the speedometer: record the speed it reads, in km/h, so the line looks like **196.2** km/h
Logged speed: **180** km/h
